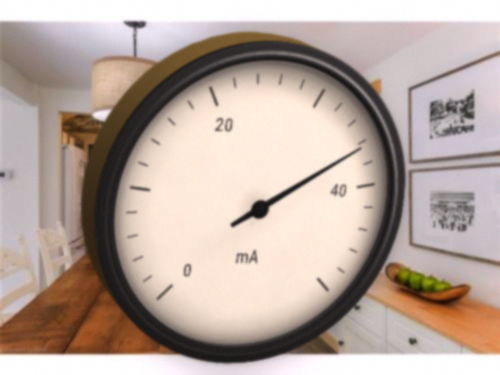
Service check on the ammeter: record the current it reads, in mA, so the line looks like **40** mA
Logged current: **36** mA
